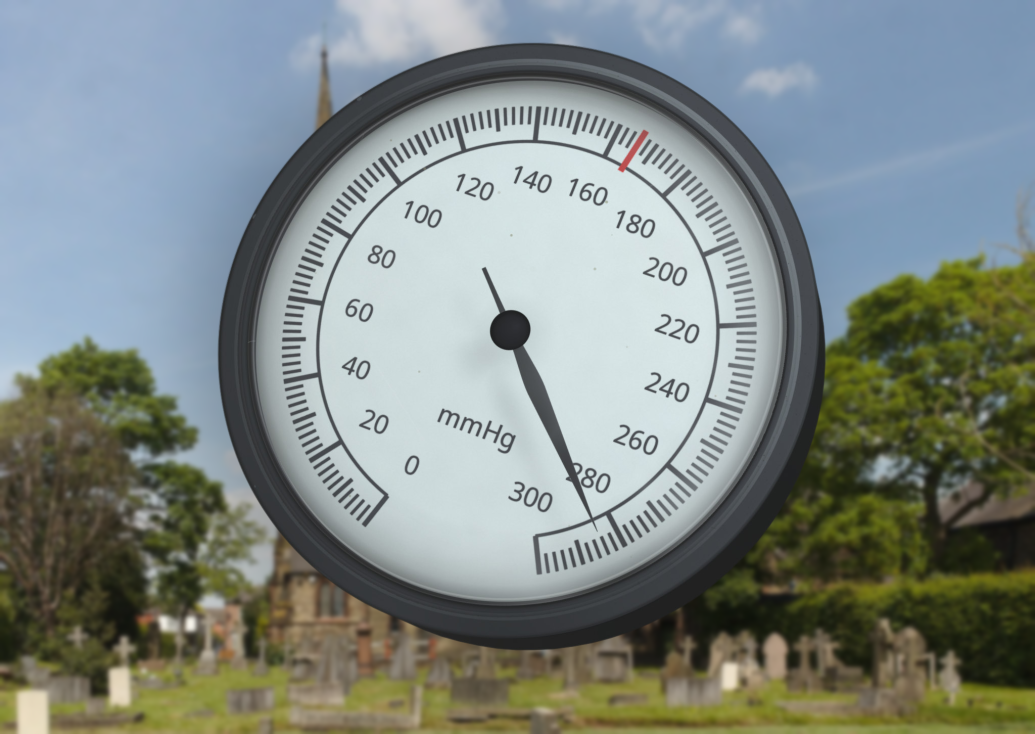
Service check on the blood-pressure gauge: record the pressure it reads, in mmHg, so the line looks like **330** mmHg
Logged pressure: **284** mmHg
